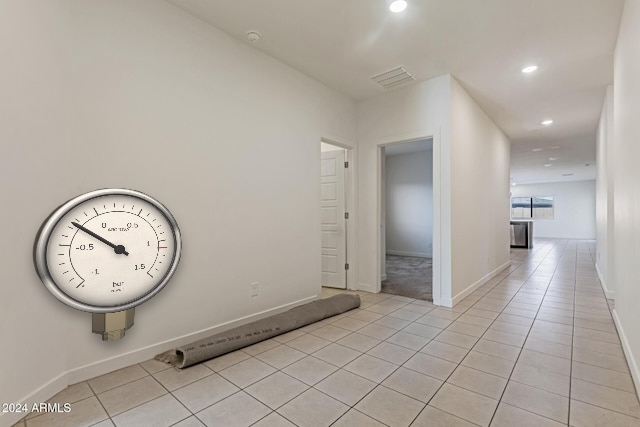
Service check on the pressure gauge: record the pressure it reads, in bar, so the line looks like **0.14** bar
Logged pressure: **-0.25** bar
